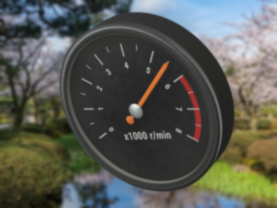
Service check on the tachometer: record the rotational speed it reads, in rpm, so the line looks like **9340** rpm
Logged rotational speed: **5500** rpm
